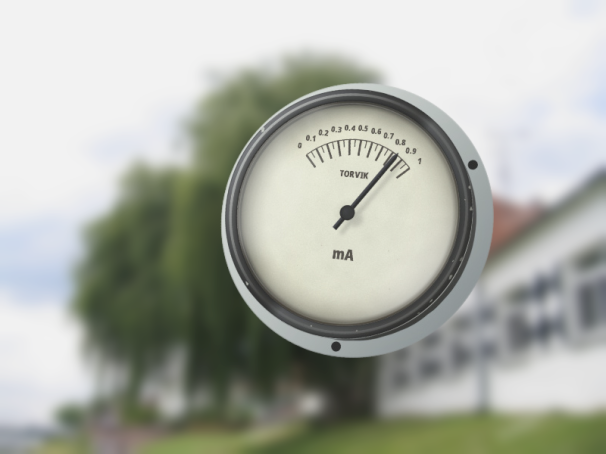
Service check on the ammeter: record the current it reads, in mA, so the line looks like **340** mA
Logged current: **0.85** mA
